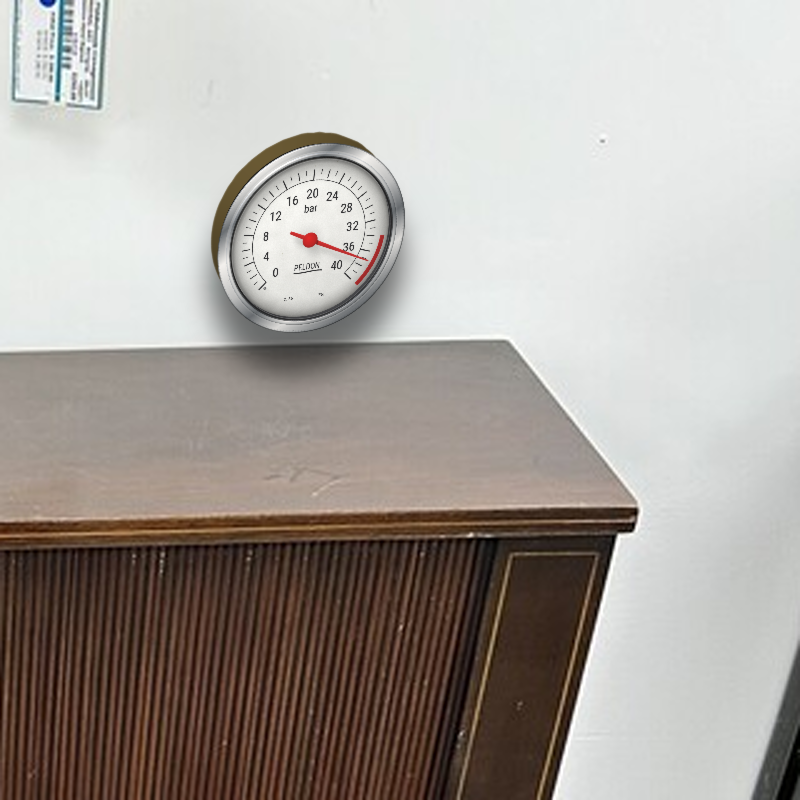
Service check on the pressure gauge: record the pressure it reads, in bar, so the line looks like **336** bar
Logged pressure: **37** bar
